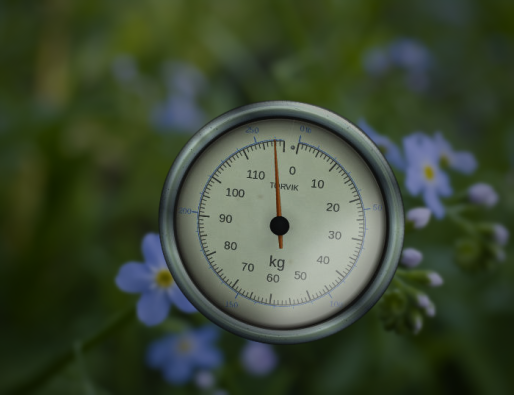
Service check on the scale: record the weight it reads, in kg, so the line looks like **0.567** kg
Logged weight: **118** kg
